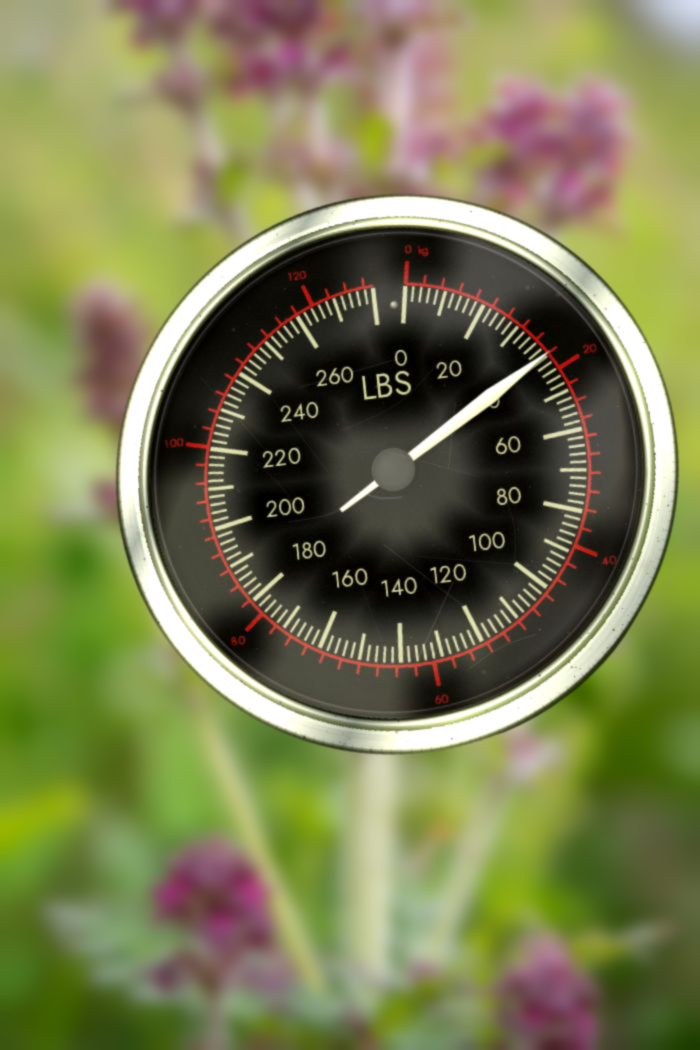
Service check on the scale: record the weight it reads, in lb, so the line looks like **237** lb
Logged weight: **40** lb
